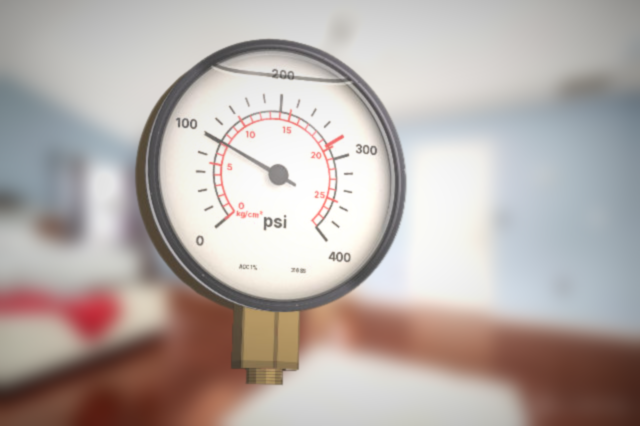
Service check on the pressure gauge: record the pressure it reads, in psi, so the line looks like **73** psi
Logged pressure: **100** psi
